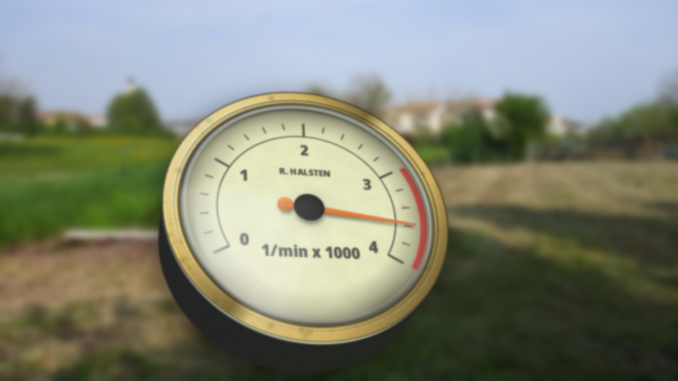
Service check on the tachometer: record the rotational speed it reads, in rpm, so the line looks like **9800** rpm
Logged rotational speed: **3600** rpm
